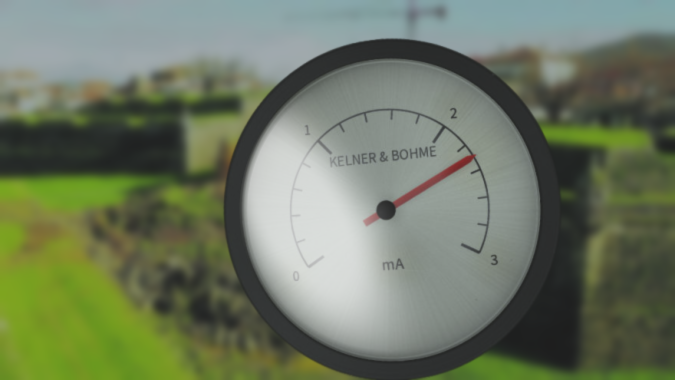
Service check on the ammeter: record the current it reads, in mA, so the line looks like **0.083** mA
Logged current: **2.3** mA
